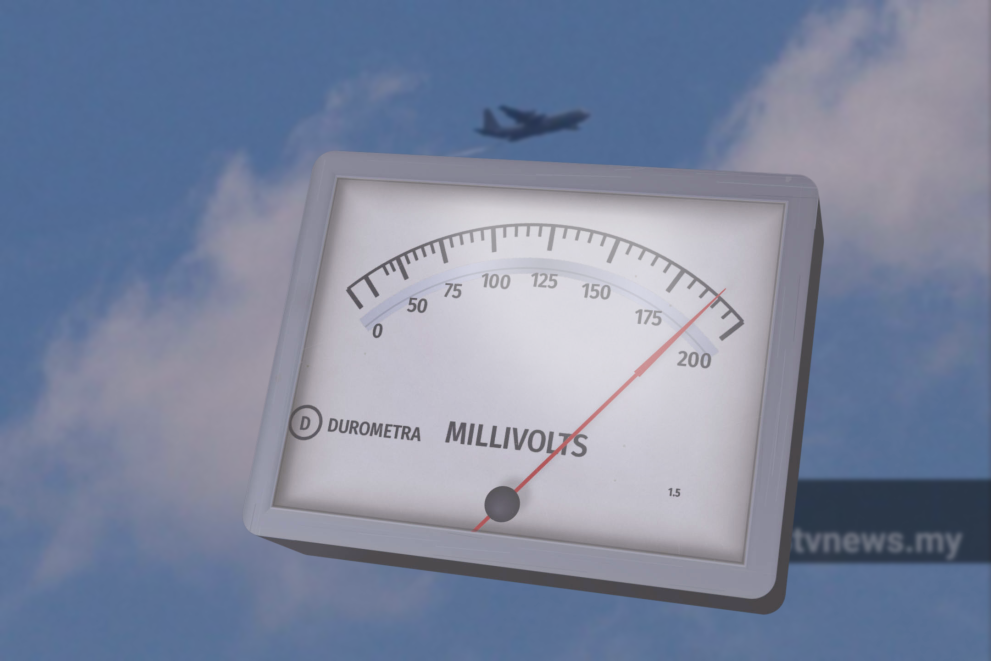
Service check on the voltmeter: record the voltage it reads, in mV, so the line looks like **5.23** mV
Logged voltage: **190** mV
